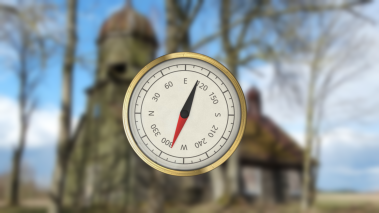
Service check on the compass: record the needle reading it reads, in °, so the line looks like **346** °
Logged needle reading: **290** °
